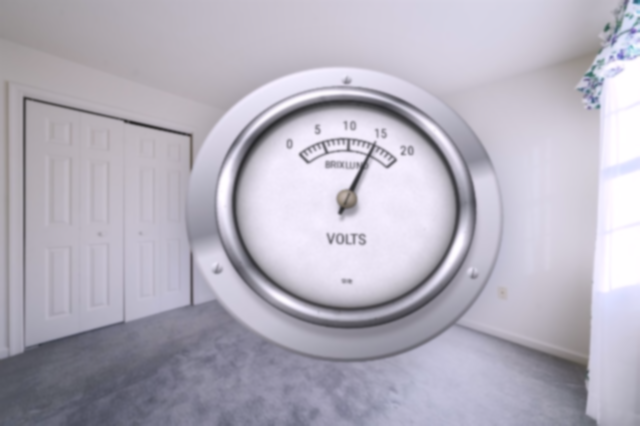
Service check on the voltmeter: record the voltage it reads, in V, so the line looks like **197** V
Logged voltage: **15** V
